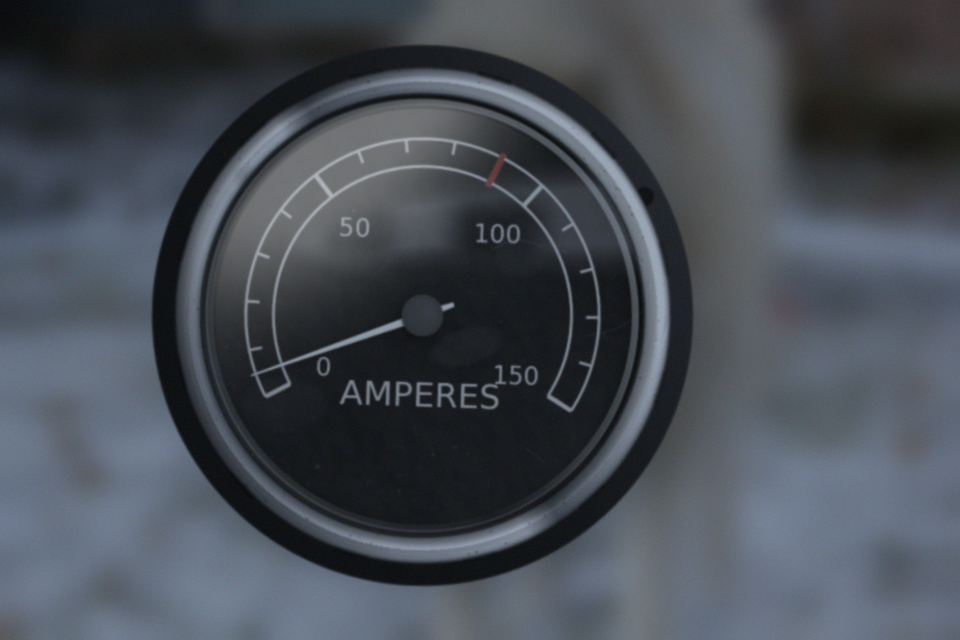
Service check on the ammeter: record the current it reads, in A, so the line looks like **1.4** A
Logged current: **5** A
